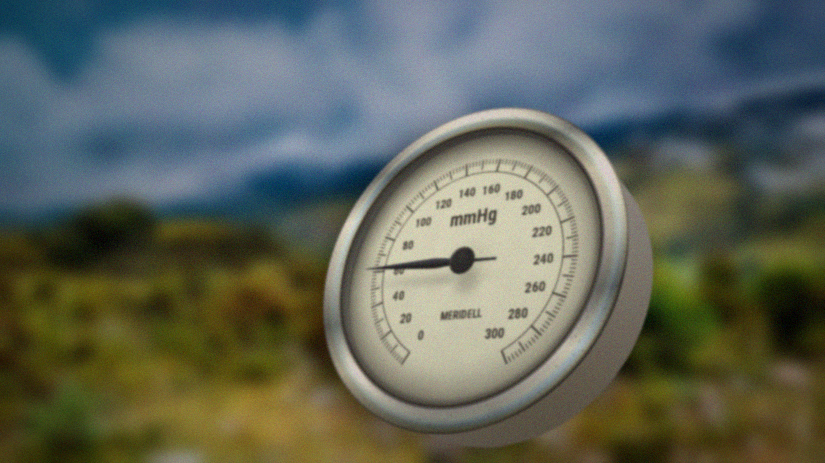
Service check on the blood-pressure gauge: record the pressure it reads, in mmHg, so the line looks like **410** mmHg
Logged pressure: **60** mmHg
